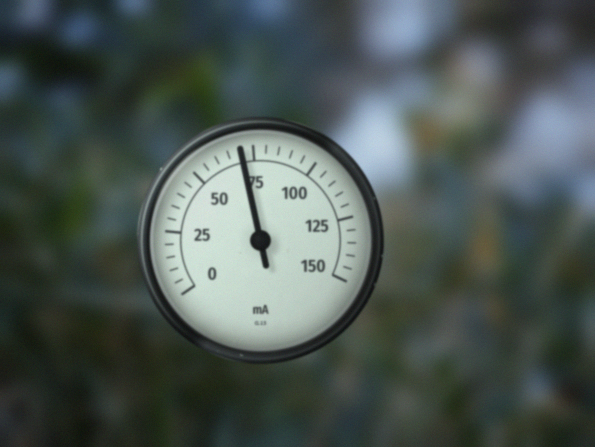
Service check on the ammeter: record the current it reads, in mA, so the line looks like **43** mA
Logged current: **70** mA
